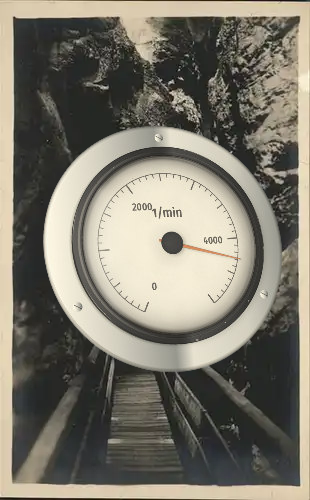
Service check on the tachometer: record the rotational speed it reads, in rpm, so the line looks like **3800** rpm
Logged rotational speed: **4300** rpm
